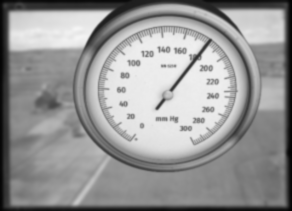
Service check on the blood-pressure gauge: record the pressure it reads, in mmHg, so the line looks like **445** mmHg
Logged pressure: **180** mmHg
